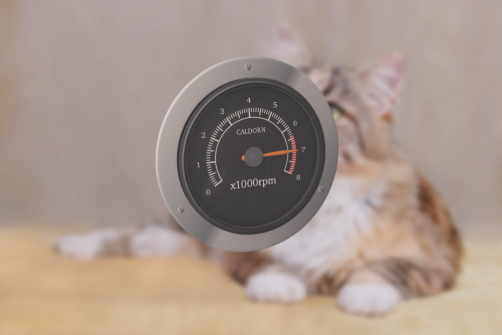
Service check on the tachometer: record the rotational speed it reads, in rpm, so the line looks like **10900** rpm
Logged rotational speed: **7000** rpm
